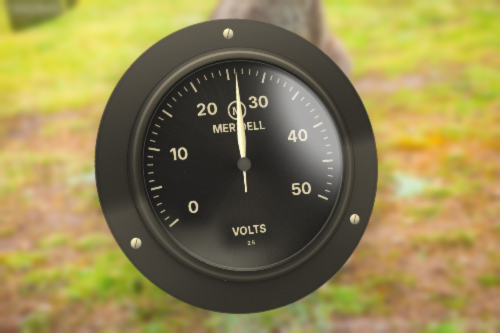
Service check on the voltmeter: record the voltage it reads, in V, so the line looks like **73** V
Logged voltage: **26** V
